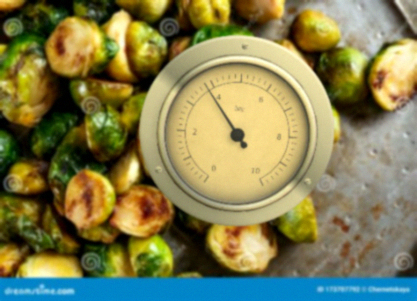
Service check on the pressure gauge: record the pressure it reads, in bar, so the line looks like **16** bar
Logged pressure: **3.8** bar
